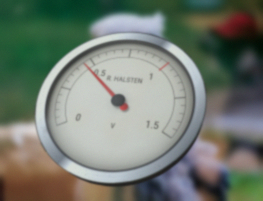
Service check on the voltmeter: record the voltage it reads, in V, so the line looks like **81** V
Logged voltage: **0.45** V
